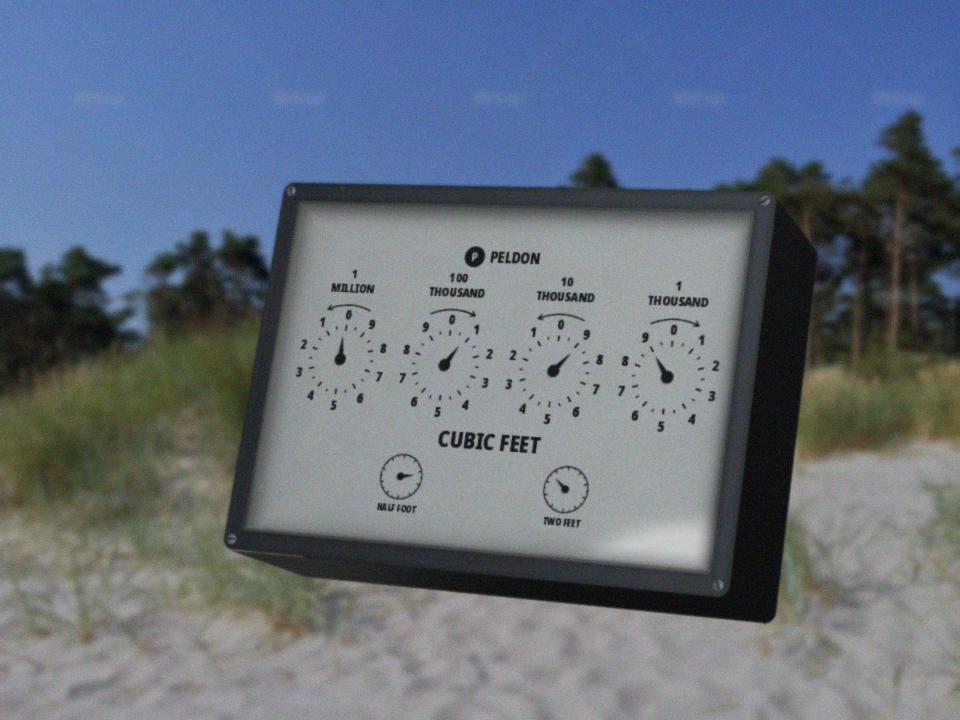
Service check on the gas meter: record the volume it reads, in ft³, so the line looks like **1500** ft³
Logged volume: **8900** ft³
